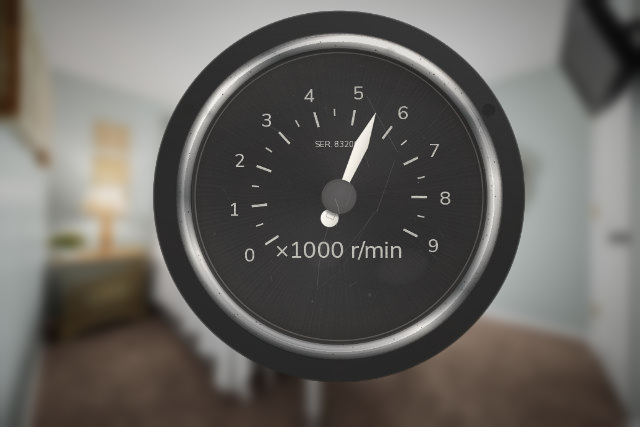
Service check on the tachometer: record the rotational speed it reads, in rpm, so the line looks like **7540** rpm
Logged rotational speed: **5500** rpm
